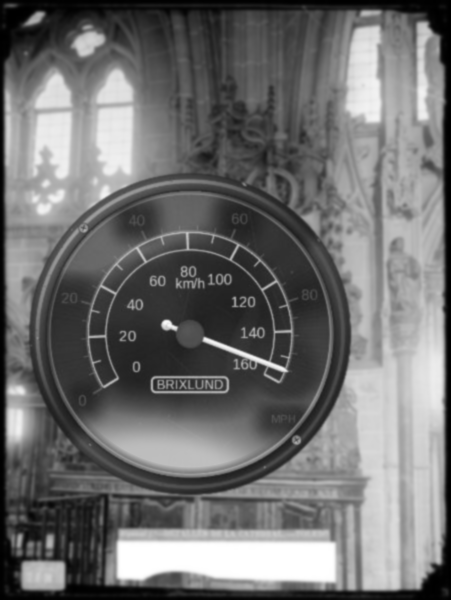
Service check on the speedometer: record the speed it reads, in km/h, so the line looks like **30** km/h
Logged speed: **155** km/h
